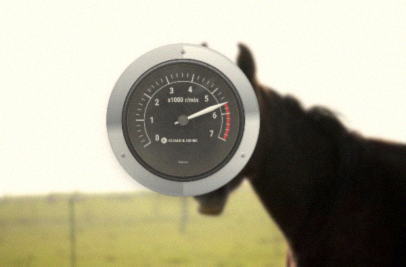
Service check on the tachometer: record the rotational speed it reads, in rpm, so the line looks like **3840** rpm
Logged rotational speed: **5600** rpm
